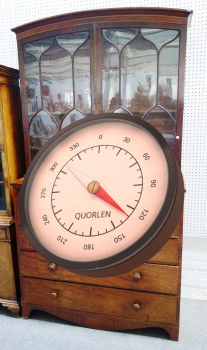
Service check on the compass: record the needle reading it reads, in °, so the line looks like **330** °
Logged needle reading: **130** °
